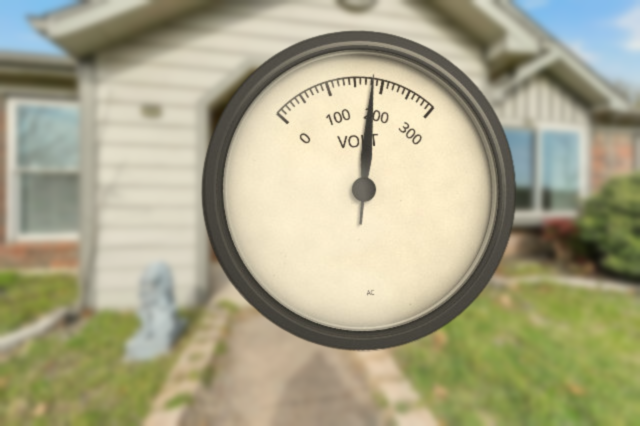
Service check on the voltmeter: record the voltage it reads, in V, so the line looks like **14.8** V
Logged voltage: **180** V
